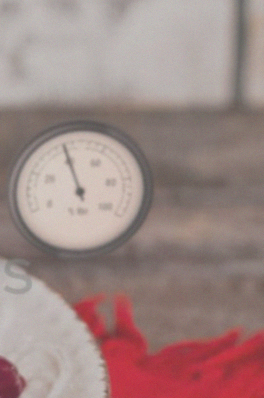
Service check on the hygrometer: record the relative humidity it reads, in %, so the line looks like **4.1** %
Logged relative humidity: **40** %
